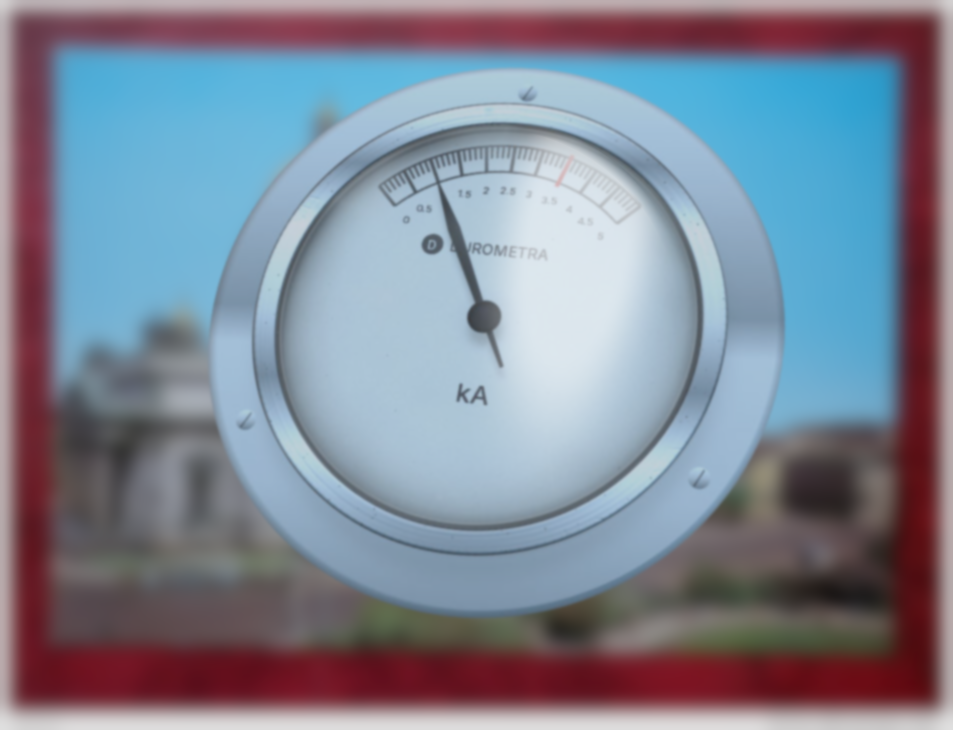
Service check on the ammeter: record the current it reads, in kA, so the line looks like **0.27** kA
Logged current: **1** kA
